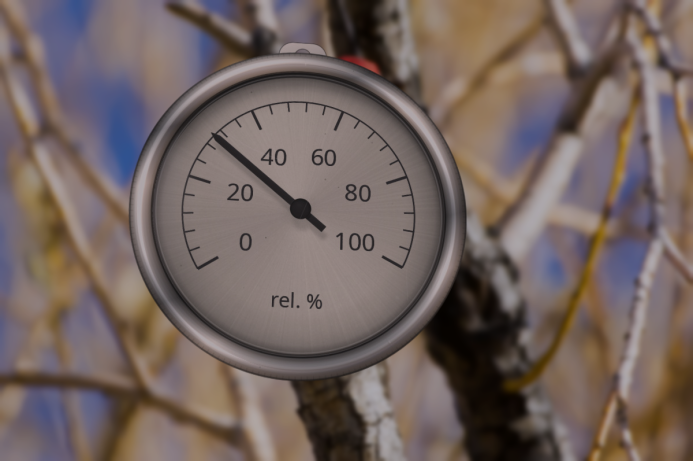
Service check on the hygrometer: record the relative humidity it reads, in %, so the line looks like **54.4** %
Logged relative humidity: **30** %
